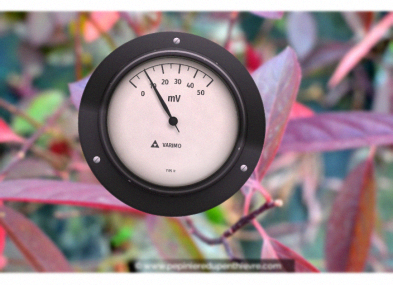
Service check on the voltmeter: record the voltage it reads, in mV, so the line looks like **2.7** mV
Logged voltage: **10** mV
